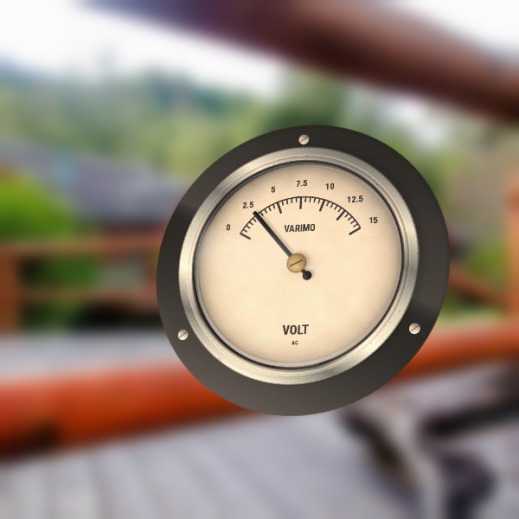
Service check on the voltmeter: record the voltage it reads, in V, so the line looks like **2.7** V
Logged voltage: **2.5** V
